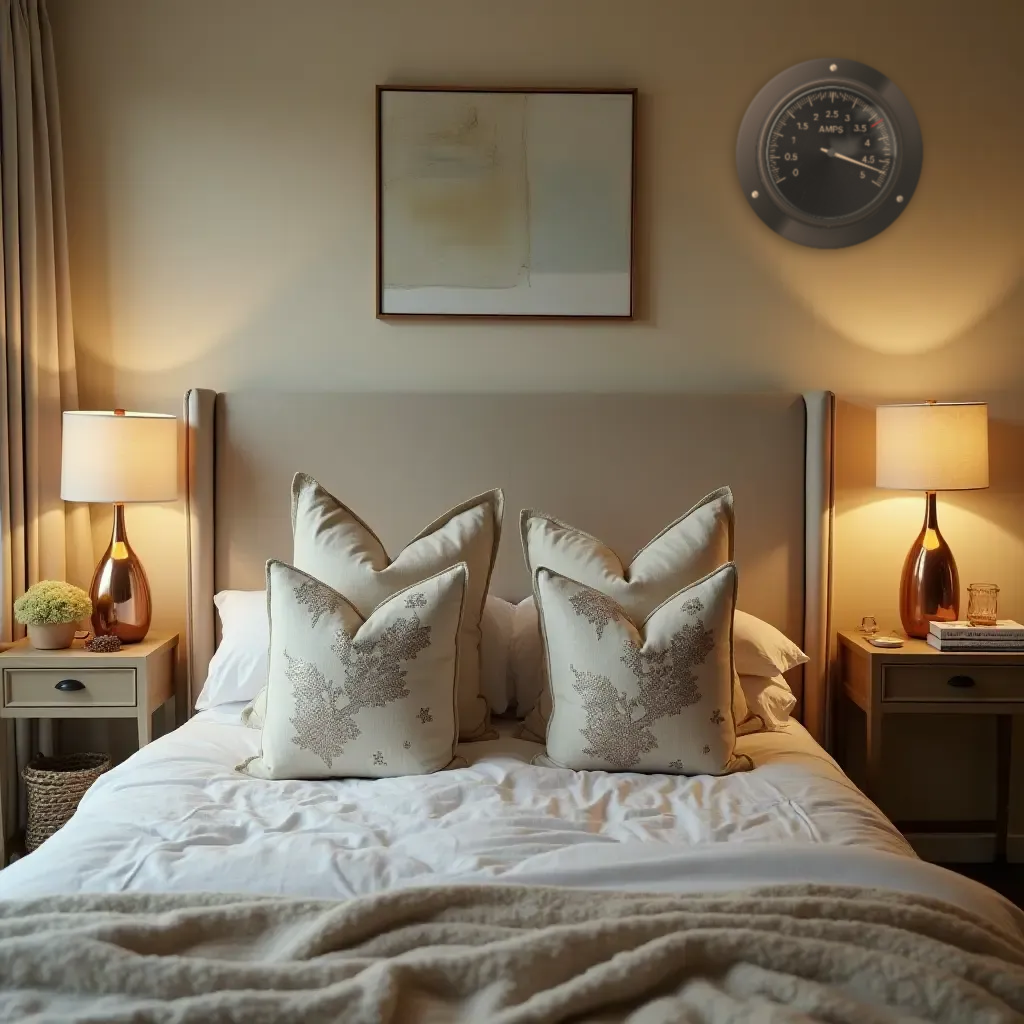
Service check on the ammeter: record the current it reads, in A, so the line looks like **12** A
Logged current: **4.75** A
